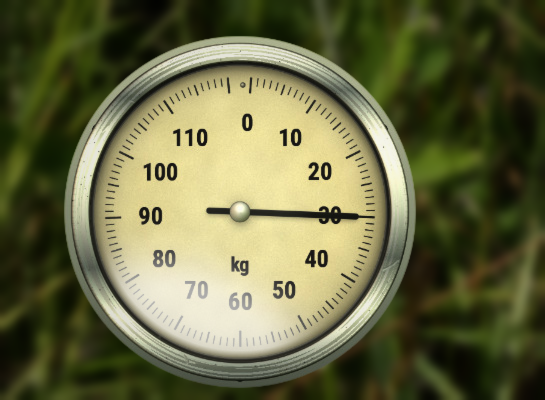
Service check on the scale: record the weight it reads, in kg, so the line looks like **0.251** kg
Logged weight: **30** kg
